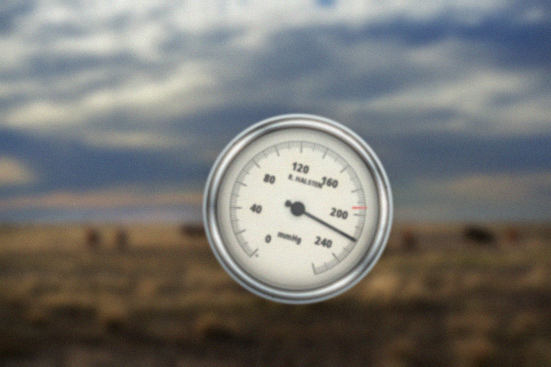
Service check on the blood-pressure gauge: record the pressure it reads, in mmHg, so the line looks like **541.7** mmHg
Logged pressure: **220** mmHg
